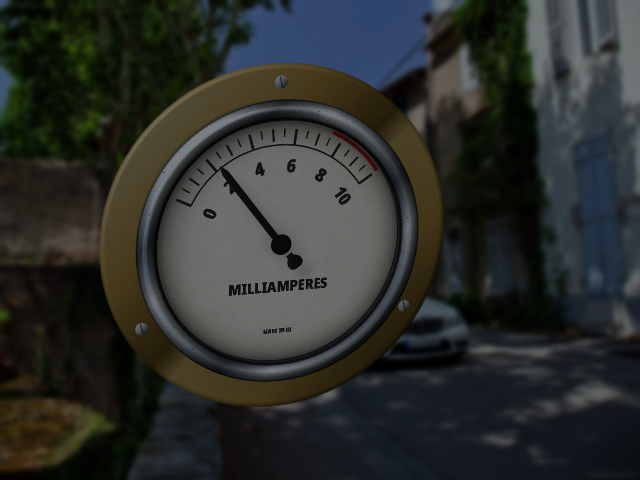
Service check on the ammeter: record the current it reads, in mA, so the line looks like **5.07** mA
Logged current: **2.25** mA
